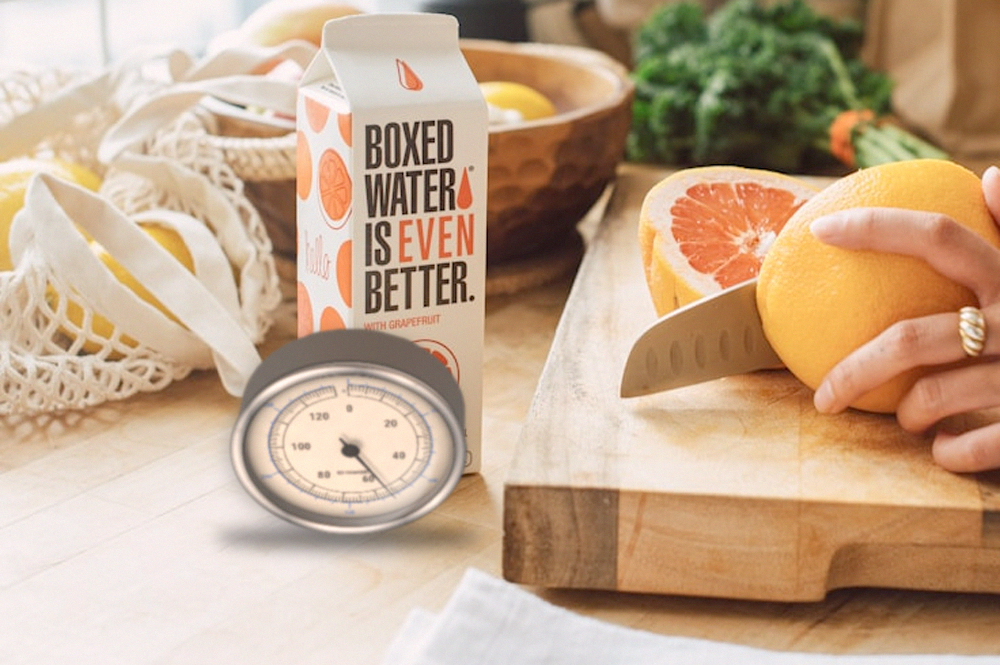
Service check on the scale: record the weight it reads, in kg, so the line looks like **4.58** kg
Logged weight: **55** kg
